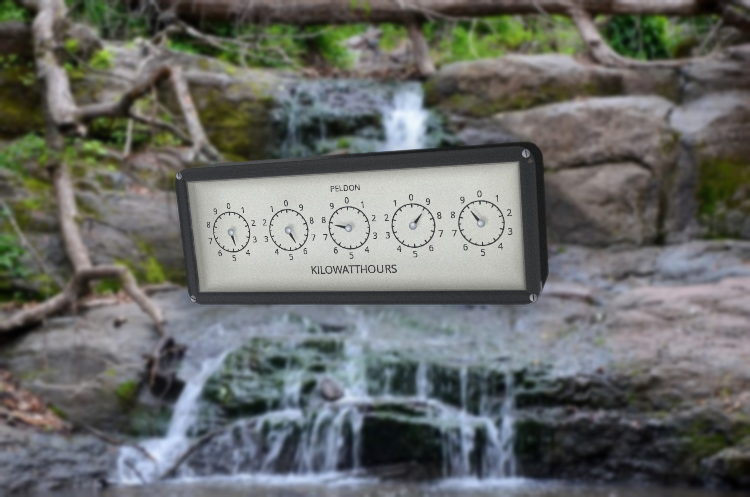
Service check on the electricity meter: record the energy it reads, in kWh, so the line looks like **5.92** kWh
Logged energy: **45789** kWh
